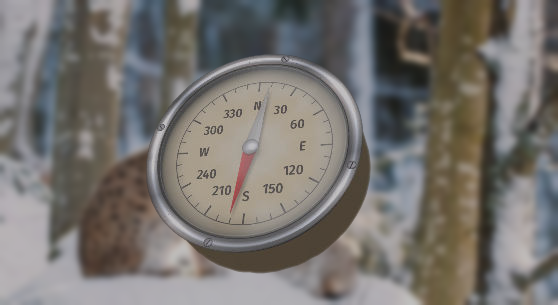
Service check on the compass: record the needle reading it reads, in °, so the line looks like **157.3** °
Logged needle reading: **190** °
